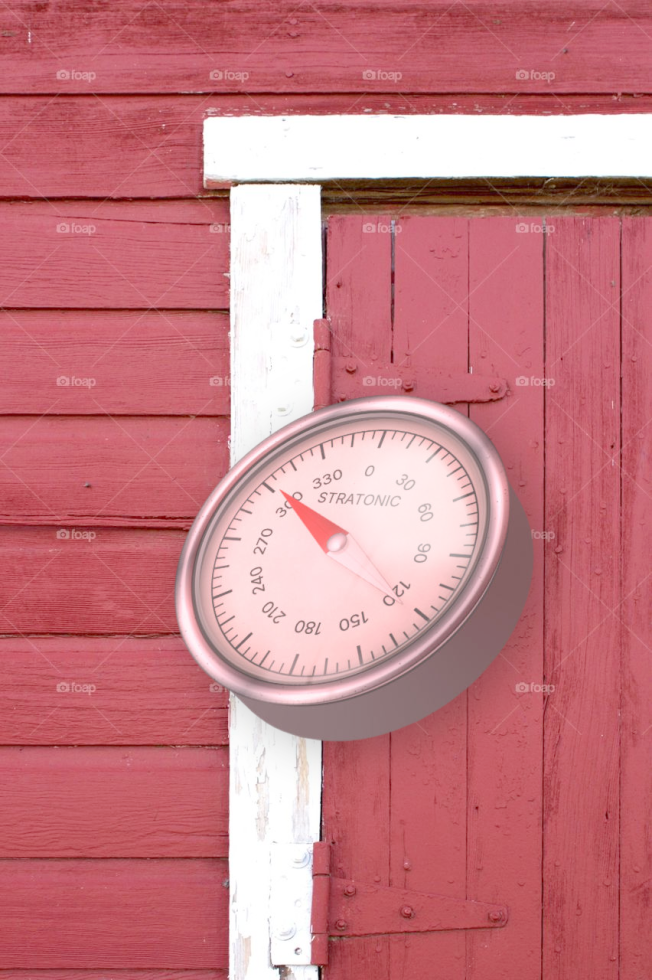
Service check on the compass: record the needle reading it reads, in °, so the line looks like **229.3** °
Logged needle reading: **302.5** °
